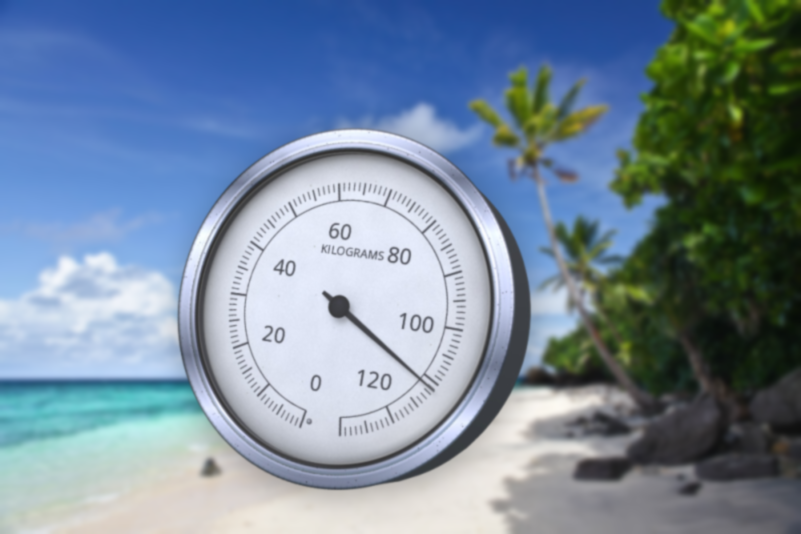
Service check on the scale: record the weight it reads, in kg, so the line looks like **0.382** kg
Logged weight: **111** kg
